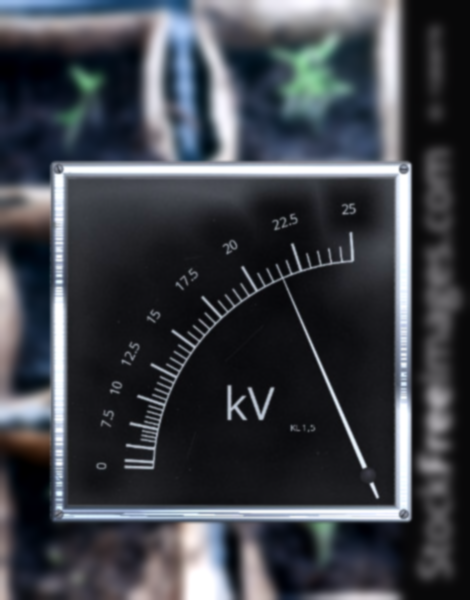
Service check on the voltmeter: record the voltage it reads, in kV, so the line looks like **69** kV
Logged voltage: **21.5** kV
